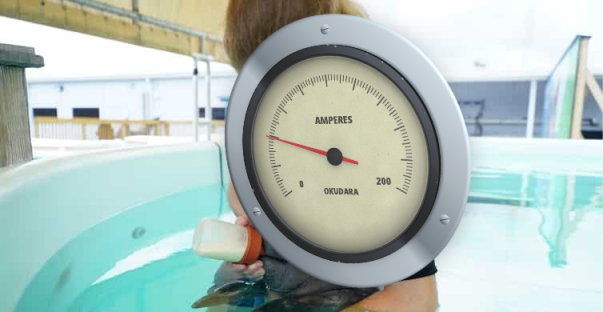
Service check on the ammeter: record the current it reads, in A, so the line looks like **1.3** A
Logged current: **40** A
